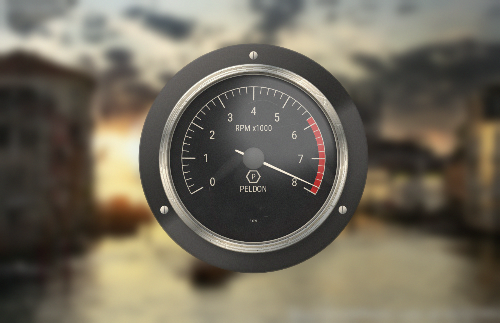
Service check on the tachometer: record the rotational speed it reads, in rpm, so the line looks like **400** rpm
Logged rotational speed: **7800** rpm
